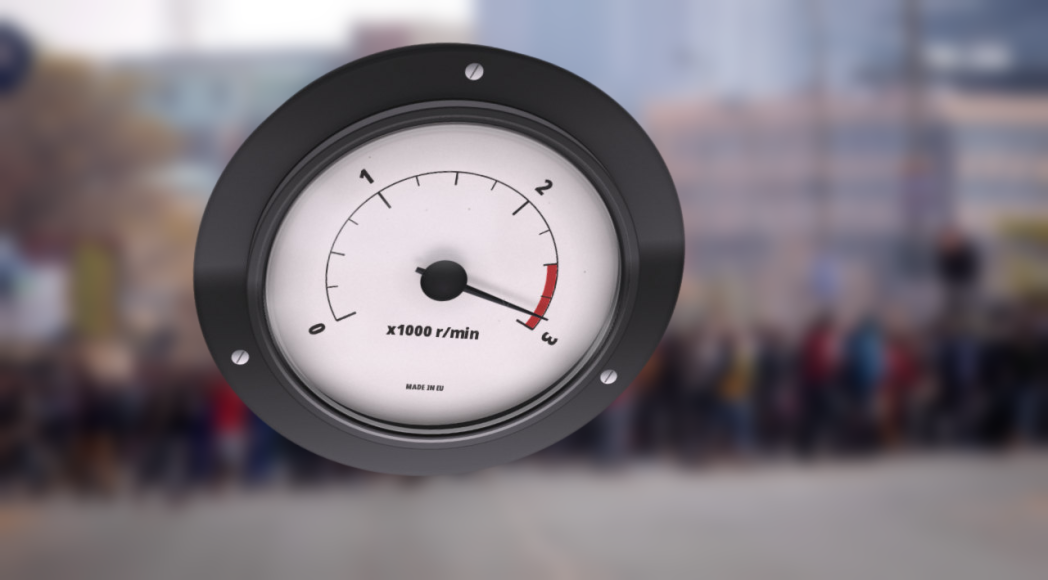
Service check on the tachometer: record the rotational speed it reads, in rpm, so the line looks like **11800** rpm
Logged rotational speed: **2875** rpm
